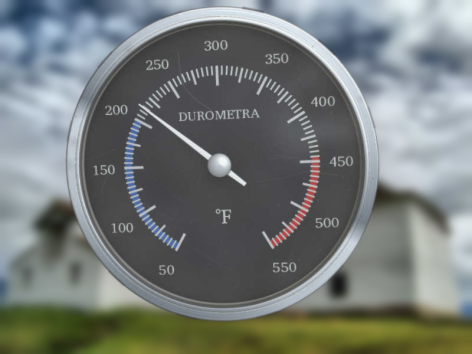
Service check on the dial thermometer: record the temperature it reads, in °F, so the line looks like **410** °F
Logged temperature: **215** °F
